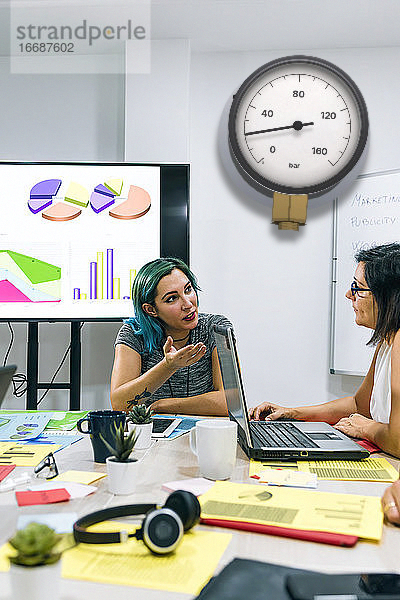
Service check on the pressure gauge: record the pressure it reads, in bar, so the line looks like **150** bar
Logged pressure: **20** bar
